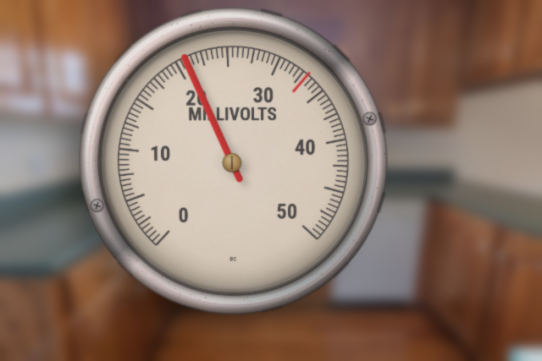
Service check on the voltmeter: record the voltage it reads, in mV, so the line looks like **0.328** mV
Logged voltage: **21** mV
